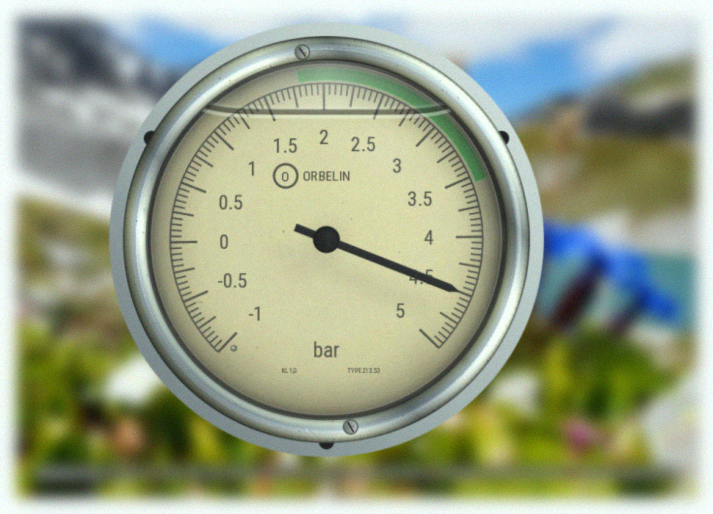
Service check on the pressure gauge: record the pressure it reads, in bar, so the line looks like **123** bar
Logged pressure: **4.5** bar
